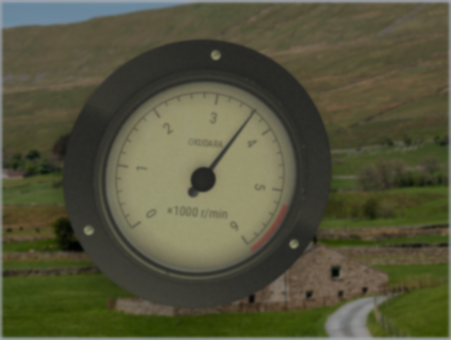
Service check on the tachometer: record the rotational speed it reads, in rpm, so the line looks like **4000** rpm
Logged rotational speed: **3600** rpm
